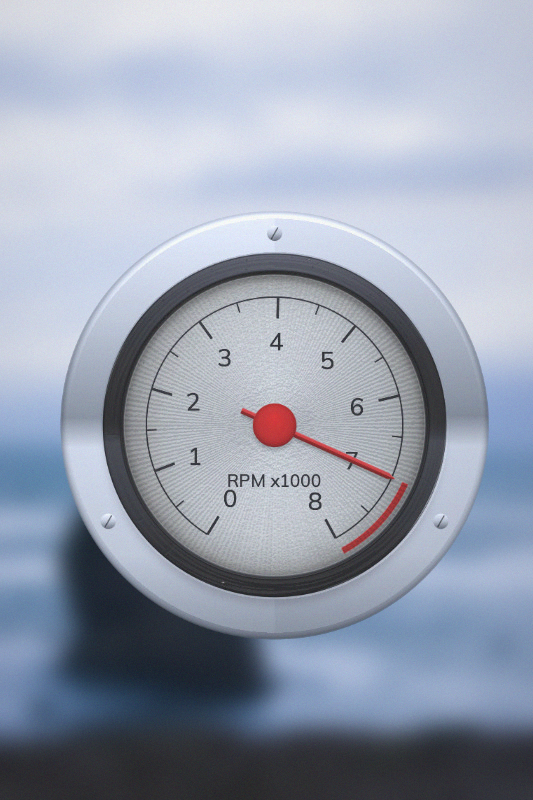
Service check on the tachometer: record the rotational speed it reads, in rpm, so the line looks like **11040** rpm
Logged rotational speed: **7000** rpm
